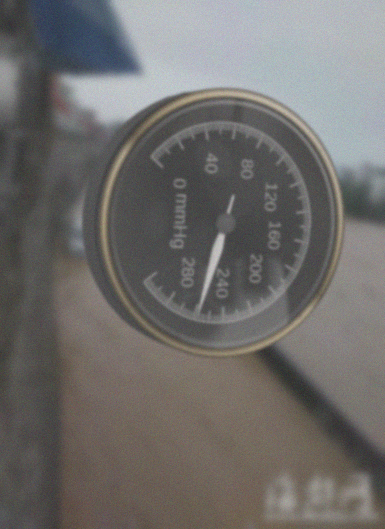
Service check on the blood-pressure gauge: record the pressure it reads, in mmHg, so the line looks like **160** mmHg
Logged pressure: **260** mmHg
